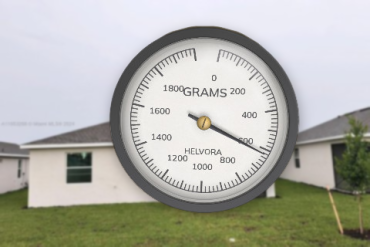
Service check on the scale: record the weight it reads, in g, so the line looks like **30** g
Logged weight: **620** g
